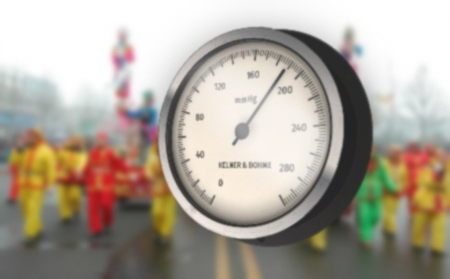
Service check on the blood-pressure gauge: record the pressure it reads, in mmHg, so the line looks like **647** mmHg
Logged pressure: **190** mmHg
